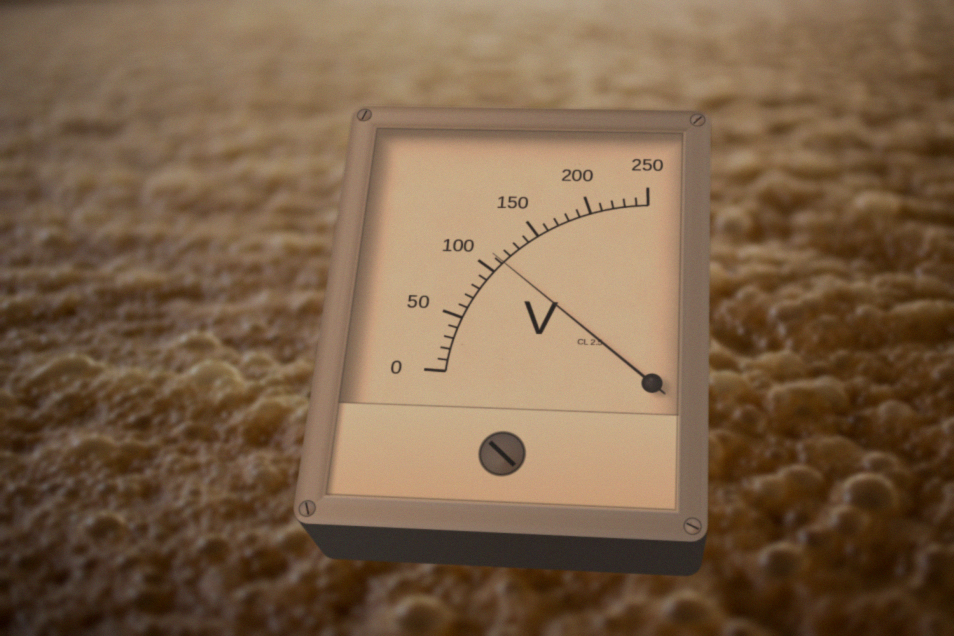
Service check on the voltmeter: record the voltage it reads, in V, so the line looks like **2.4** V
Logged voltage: **110** V
